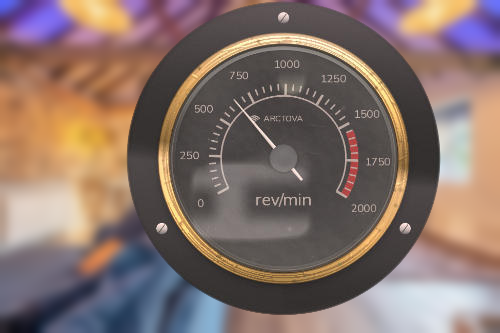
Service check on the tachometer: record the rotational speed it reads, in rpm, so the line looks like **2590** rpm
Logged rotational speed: **650** rpm
